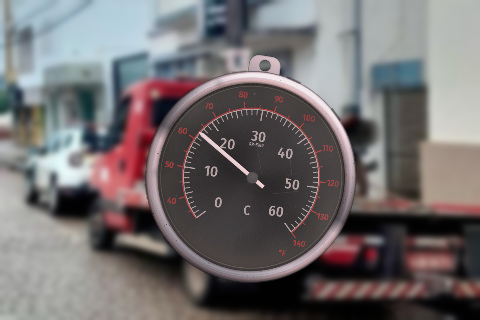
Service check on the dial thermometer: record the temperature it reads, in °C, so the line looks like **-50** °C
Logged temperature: **17** °C
